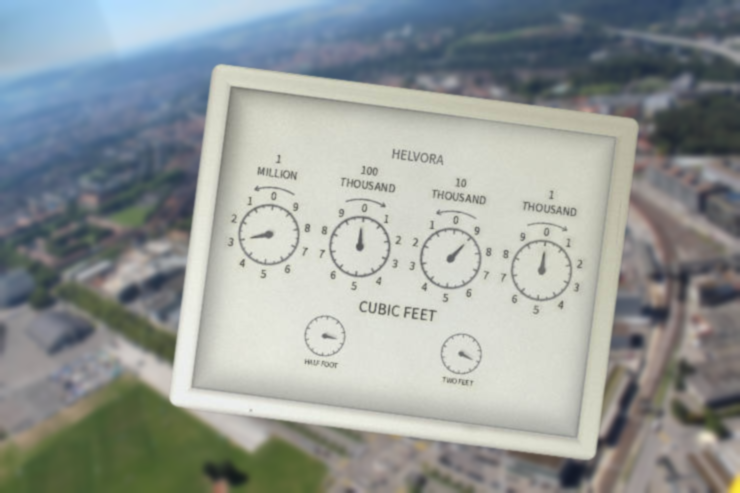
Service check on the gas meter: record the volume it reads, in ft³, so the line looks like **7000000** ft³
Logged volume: **299000** ft³
